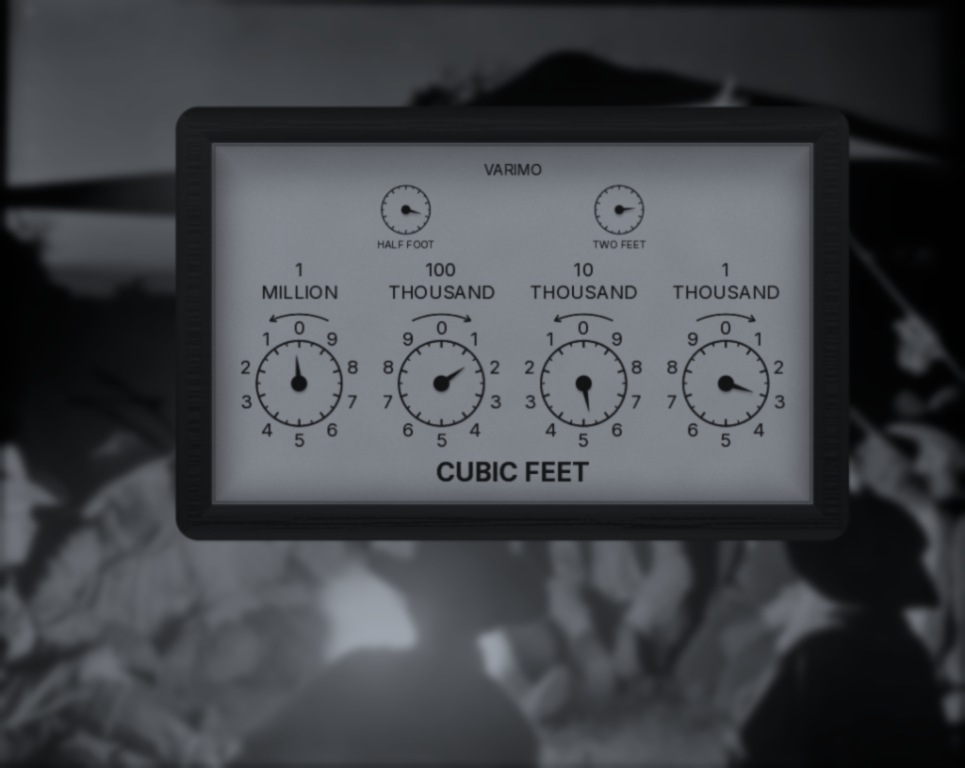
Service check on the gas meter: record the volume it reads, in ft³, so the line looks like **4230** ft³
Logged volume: **15300** ft³
